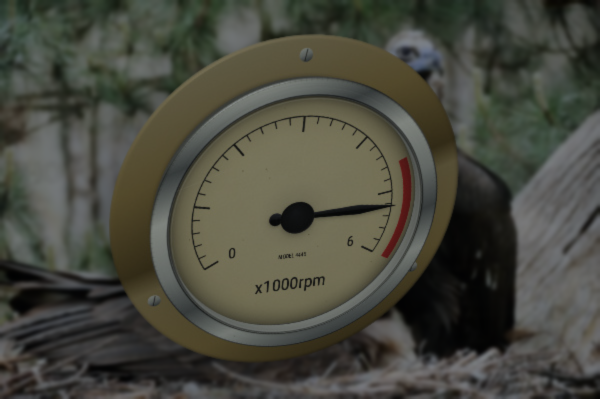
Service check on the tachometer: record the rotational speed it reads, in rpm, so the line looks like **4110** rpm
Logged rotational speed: **5200** rpm
